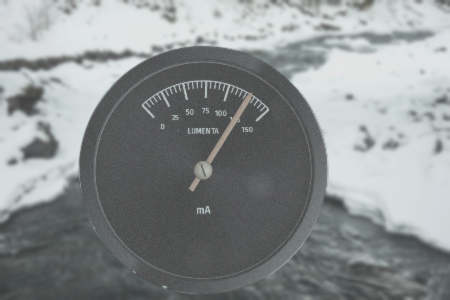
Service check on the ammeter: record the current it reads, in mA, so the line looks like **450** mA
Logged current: **125** mA
